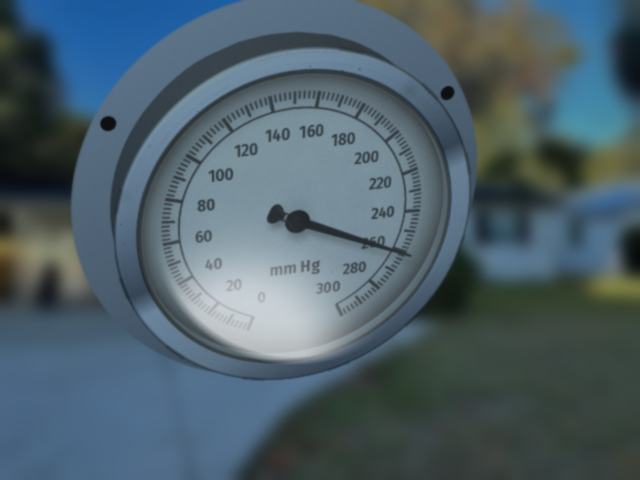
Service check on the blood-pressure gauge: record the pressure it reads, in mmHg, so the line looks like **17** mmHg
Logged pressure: **260** mmHg
